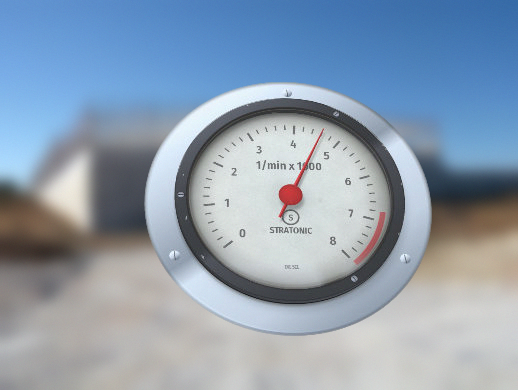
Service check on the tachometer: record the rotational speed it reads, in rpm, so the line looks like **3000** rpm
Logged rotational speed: **4600** rpm
